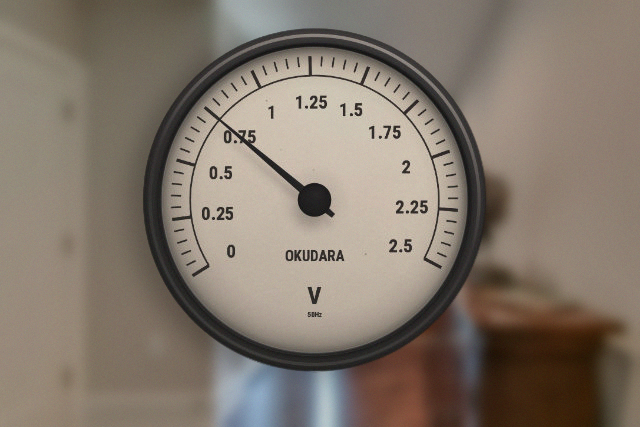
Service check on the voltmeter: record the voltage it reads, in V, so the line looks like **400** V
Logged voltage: **0.75** V
